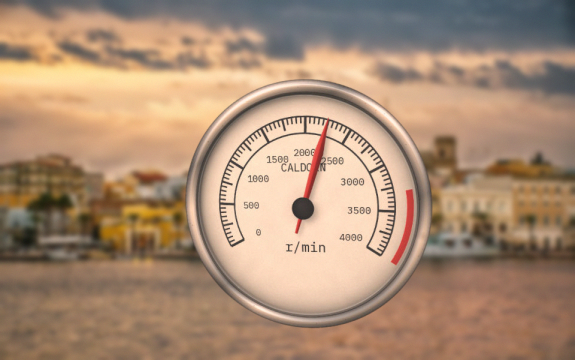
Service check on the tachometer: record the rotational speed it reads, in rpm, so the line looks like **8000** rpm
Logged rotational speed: **2250** rpm
